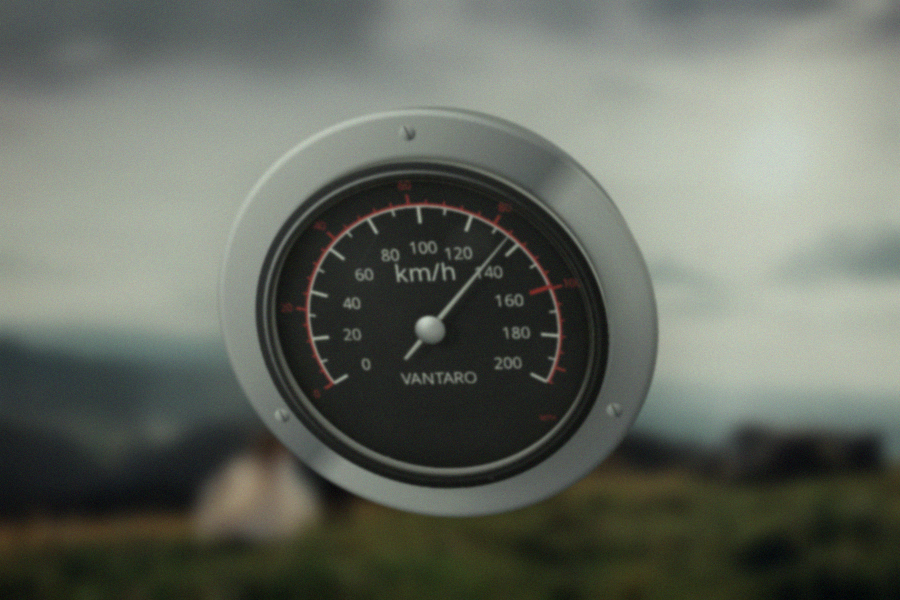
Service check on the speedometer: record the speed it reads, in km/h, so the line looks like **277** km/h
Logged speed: **135** km/h
